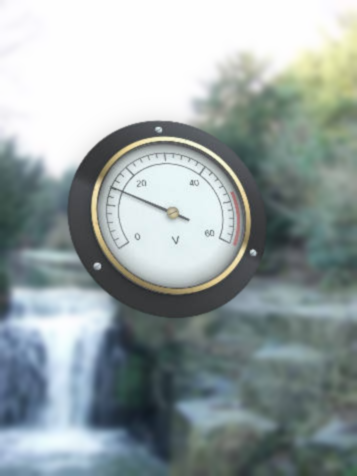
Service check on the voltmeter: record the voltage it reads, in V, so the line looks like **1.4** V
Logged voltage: **14** V
